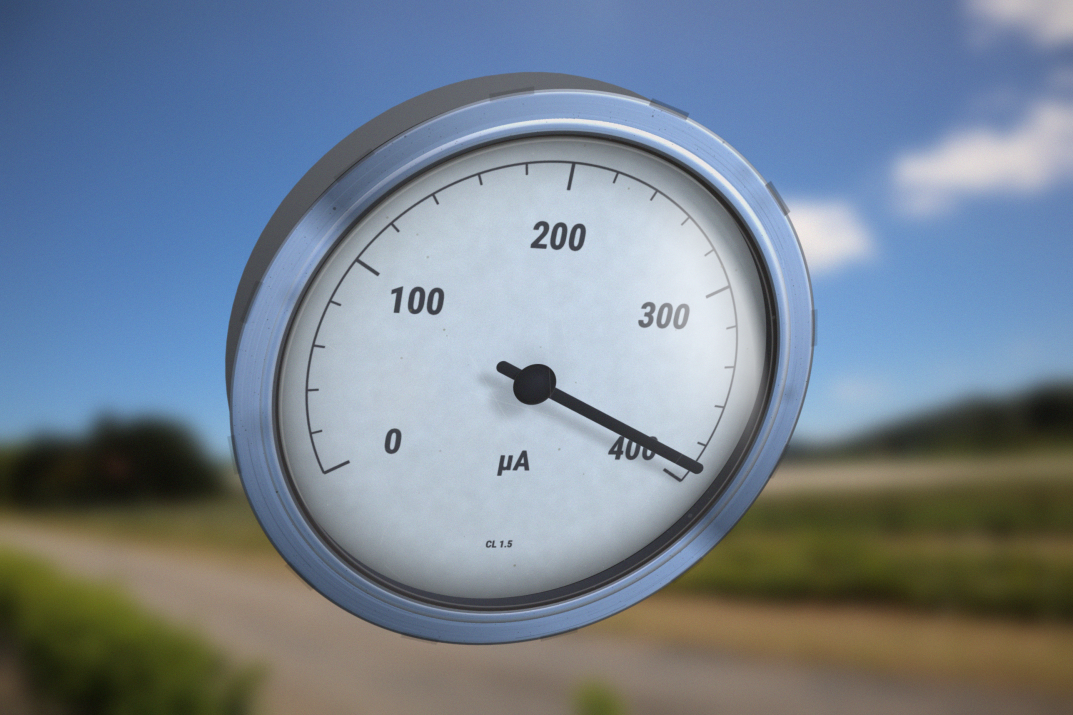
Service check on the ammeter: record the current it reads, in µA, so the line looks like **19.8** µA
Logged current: **390** µA
